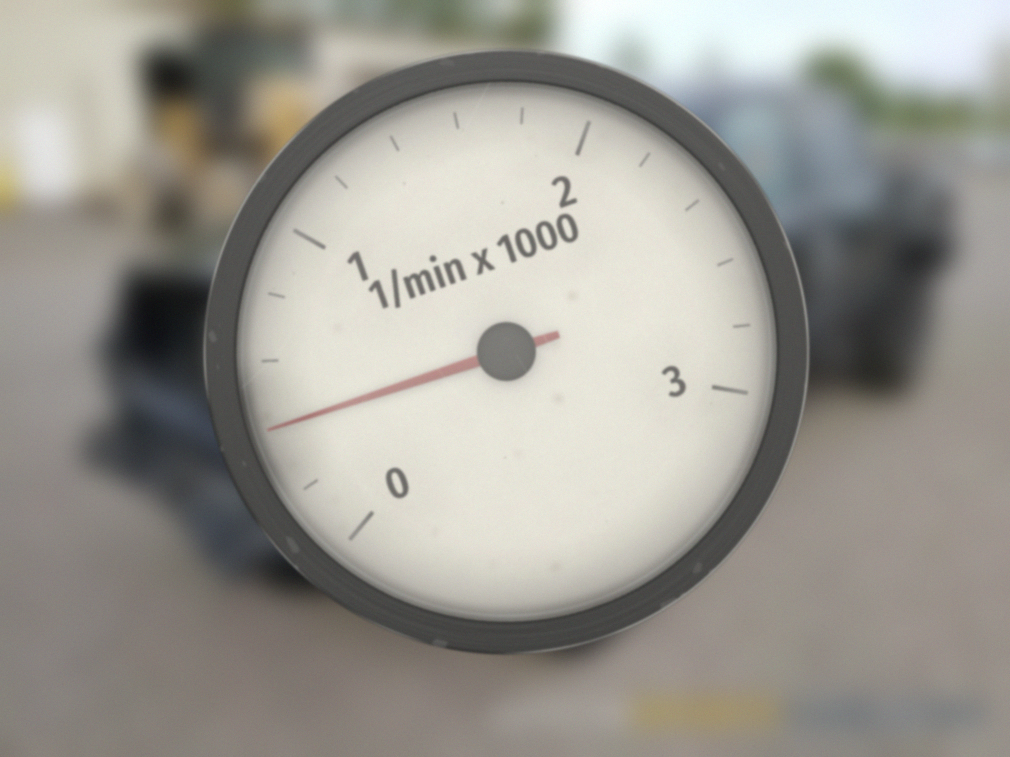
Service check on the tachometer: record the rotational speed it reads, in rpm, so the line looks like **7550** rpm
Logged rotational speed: **400** rpm
